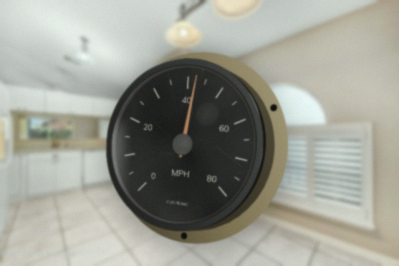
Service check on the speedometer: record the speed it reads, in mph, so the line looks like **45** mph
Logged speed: **42.5** mph
